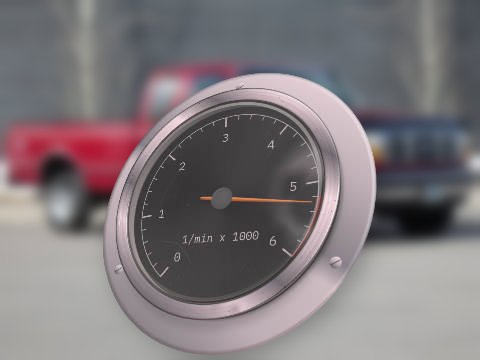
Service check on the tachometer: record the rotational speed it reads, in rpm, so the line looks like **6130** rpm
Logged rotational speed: **5300** rpm
